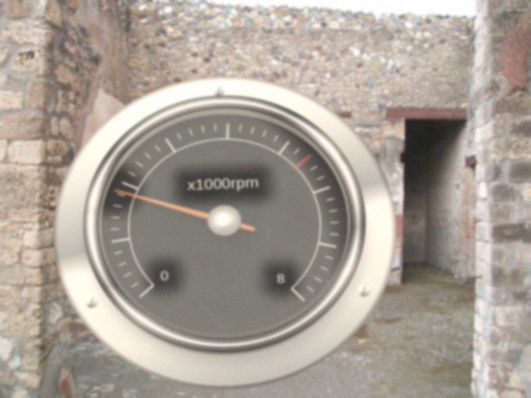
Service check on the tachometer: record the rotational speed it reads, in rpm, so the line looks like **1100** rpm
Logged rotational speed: **1800** rpm
